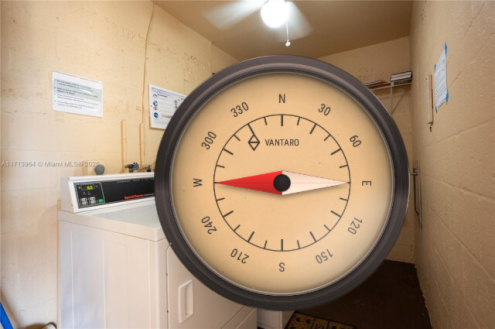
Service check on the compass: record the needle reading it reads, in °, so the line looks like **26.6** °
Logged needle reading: **270** °
